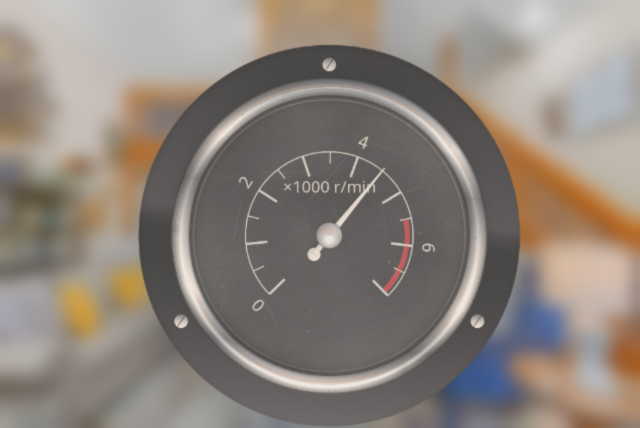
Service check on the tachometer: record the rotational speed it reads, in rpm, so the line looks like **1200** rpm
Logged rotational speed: **4500** rpm
